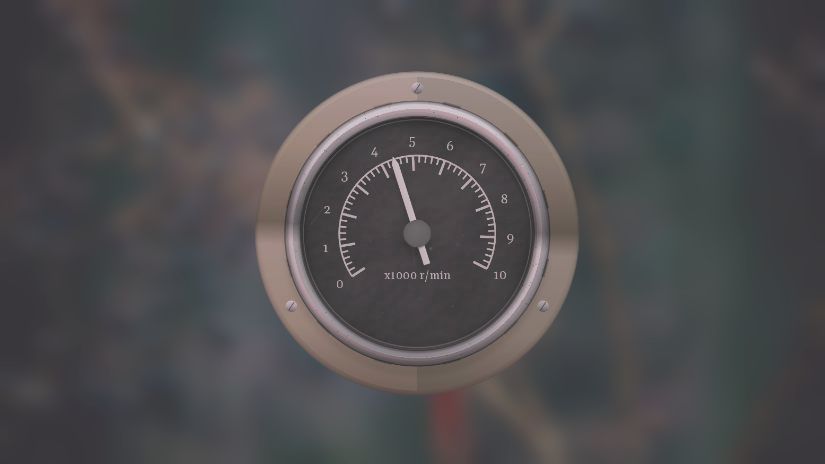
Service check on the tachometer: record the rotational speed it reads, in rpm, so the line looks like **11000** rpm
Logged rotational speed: **4400** rpm
